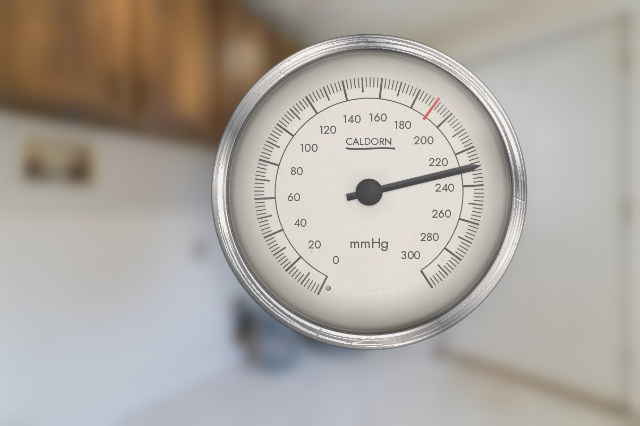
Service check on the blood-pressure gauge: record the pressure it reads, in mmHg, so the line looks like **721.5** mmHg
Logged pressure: **230** mmHg
